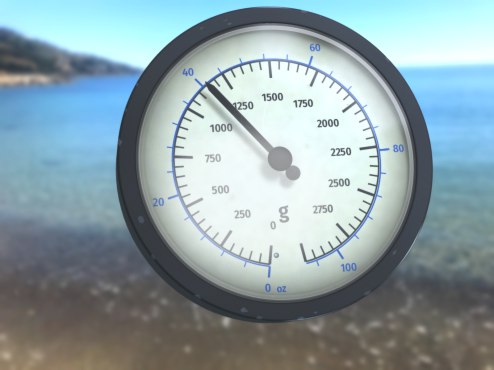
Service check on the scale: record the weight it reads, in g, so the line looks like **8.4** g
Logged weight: **1150** g
